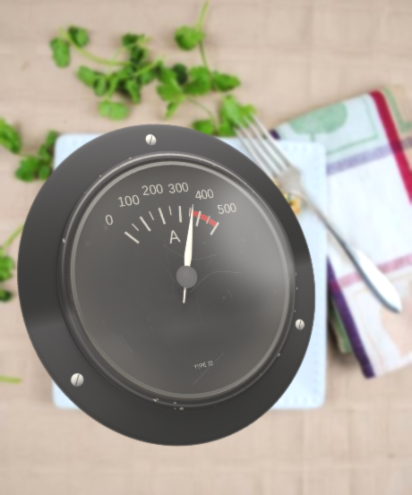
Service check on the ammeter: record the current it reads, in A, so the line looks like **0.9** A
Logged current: **350** A
